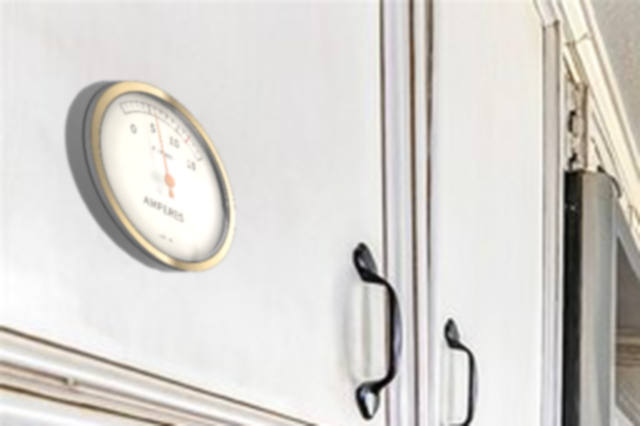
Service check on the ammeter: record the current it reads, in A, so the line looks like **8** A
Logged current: **5** A
